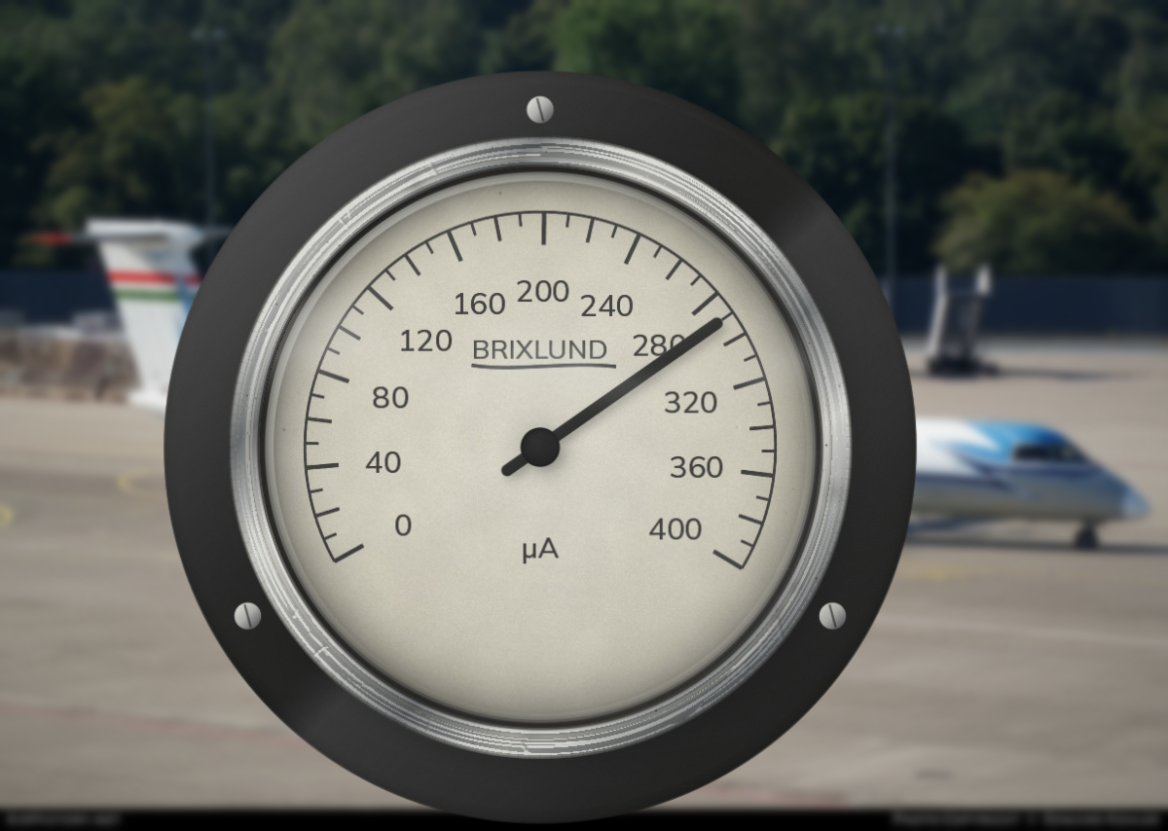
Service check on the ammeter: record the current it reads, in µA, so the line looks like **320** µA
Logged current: **290** µA
